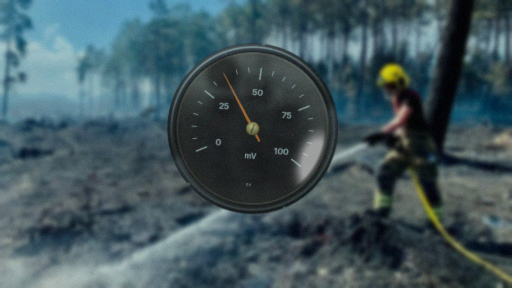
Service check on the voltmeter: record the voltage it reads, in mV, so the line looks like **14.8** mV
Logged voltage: **35** mV
